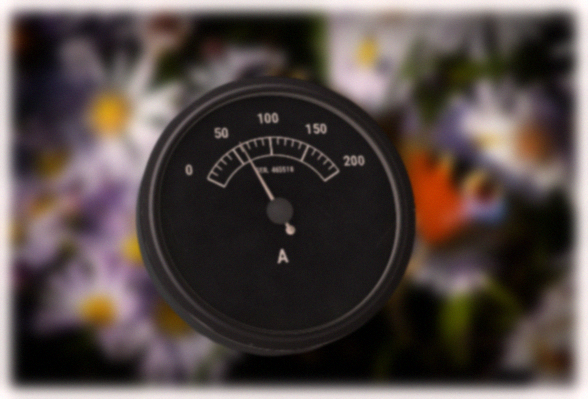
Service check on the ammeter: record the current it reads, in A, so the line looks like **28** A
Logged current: **60** A
